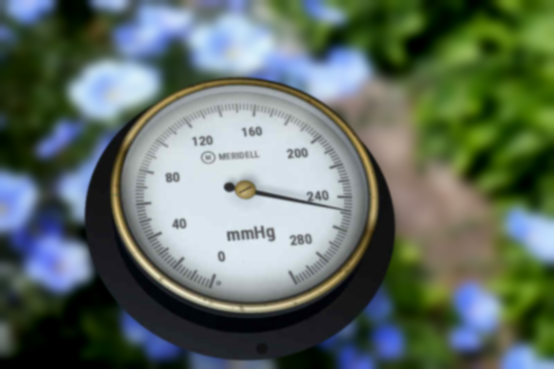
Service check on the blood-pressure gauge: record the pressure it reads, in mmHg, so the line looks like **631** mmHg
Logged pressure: **250** mmHg
